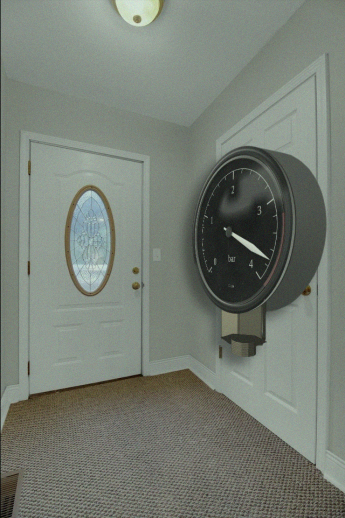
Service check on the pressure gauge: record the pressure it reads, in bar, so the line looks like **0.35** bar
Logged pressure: **3.7** bar
